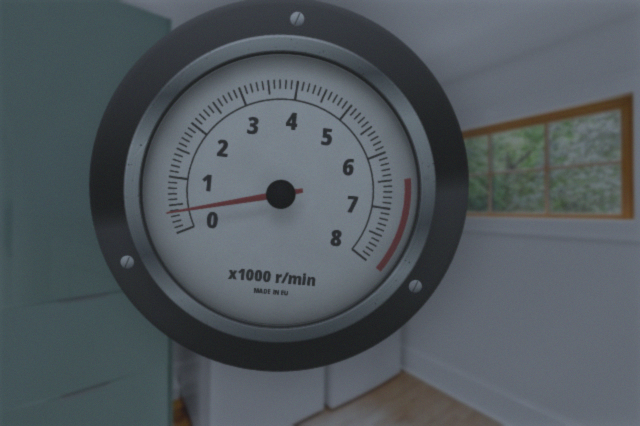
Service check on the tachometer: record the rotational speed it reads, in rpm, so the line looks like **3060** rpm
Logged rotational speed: **400** rpm
